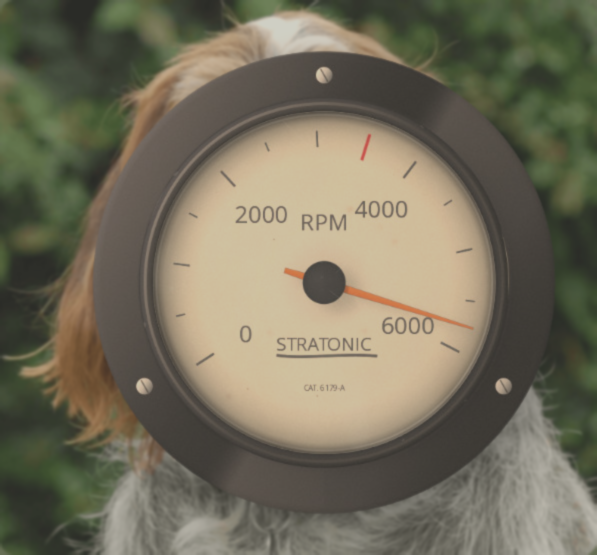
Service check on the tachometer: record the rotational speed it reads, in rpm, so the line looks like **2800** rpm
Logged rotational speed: **5750** rpm
